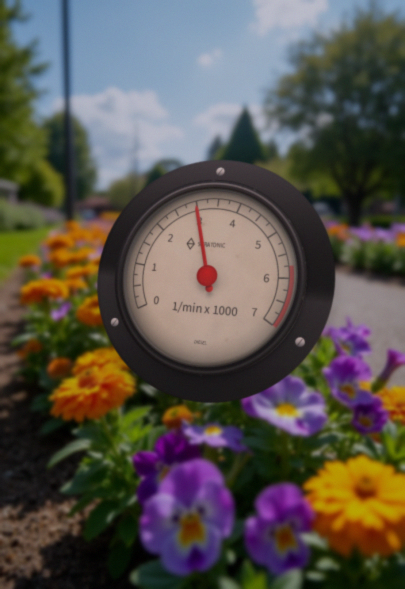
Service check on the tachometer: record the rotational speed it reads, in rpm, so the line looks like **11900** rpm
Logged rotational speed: **3000** rpm
